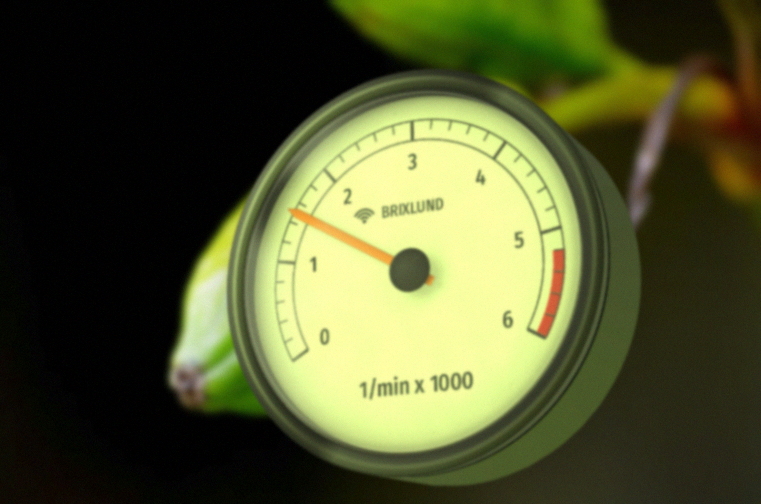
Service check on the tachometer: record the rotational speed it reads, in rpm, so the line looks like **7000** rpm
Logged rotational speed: **1500** rpm
